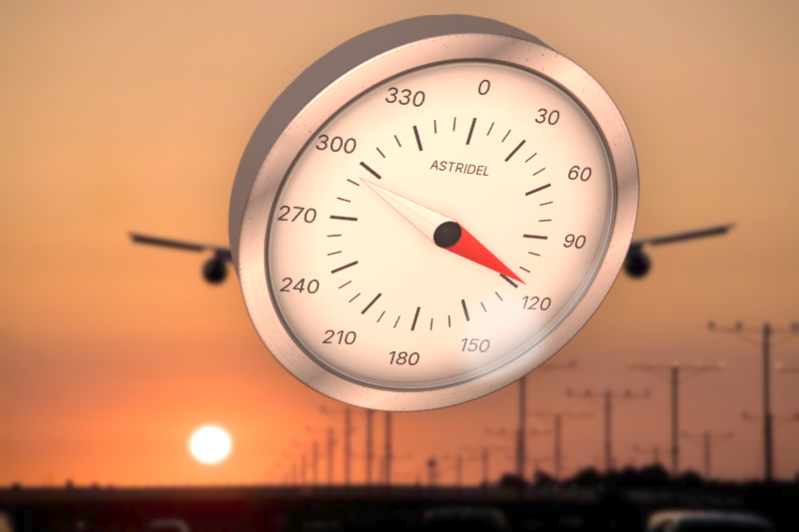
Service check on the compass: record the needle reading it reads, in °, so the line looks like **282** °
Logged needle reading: **115** °
